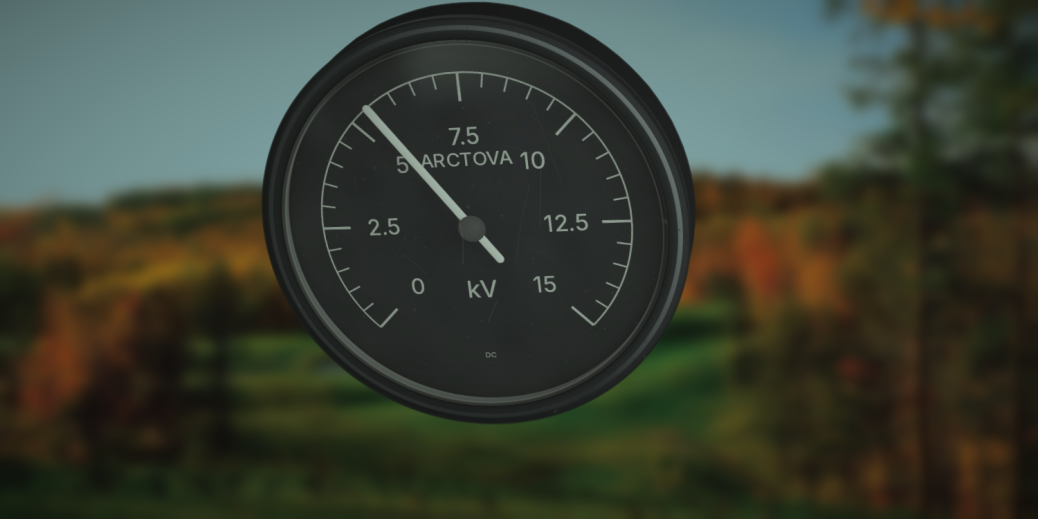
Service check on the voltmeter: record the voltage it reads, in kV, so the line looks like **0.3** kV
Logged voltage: **5.5** kV
